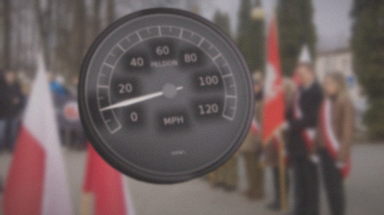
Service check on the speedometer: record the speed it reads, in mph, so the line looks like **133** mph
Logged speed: **10** mph
